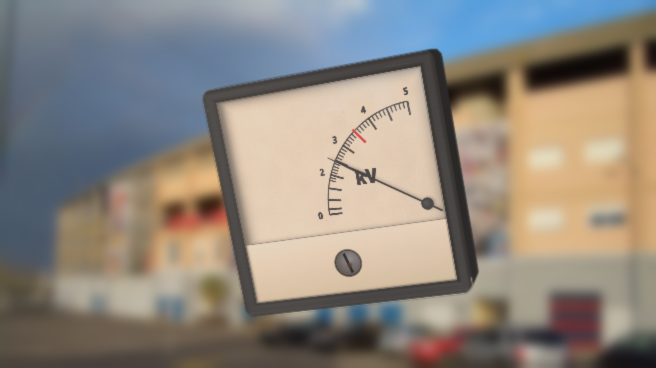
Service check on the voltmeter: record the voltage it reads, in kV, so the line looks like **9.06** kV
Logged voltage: **2.5** kV
